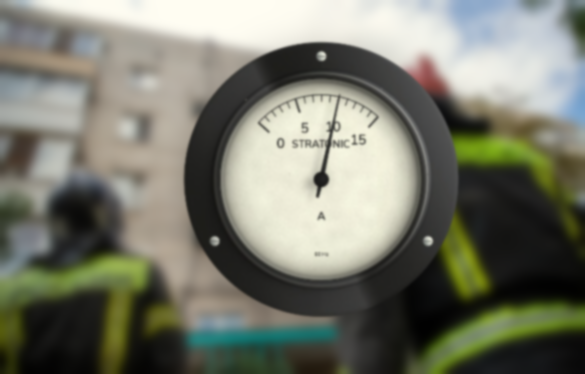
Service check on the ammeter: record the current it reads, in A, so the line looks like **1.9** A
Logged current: **10** A
